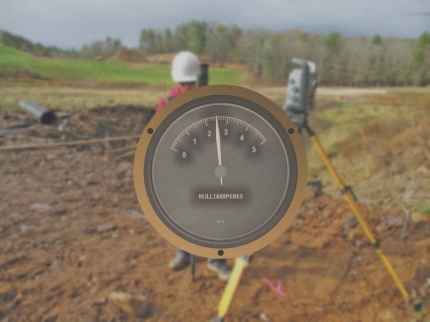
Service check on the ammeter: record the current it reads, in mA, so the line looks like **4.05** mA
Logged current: **2.5** mA
